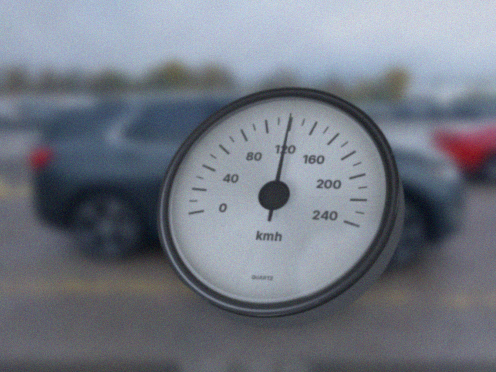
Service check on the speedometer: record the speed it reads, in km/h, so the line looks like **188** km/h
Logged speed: **120** km/h
